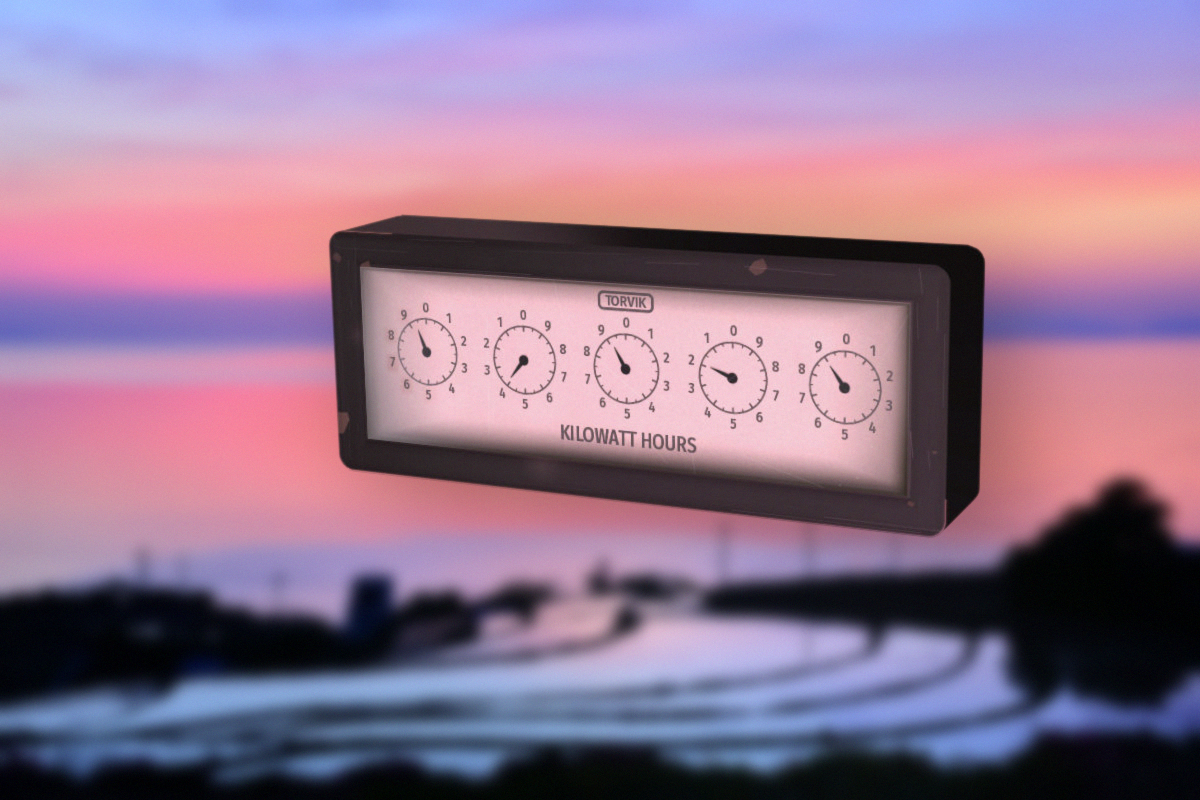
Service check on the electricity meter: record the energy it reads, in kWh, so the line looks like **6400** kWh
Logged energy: **93919** kWh
